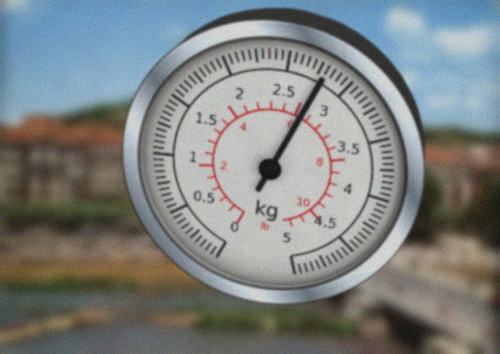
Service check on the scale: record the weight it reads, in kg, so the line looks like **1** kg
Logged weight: **2.8** kg
